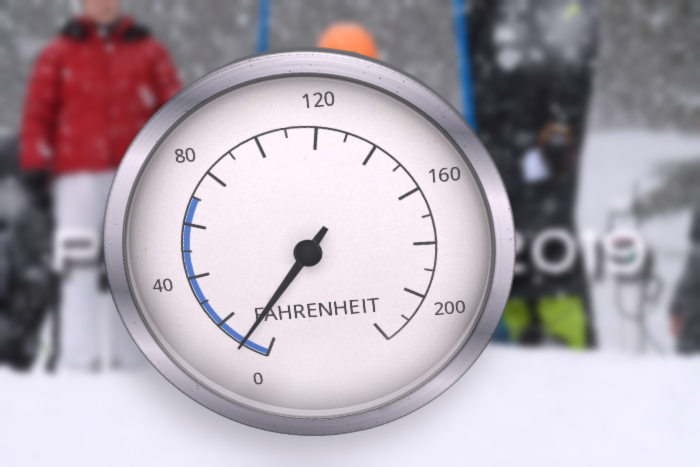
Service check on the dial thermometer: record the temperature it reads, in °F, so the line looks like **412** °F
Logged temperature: **10** °F
